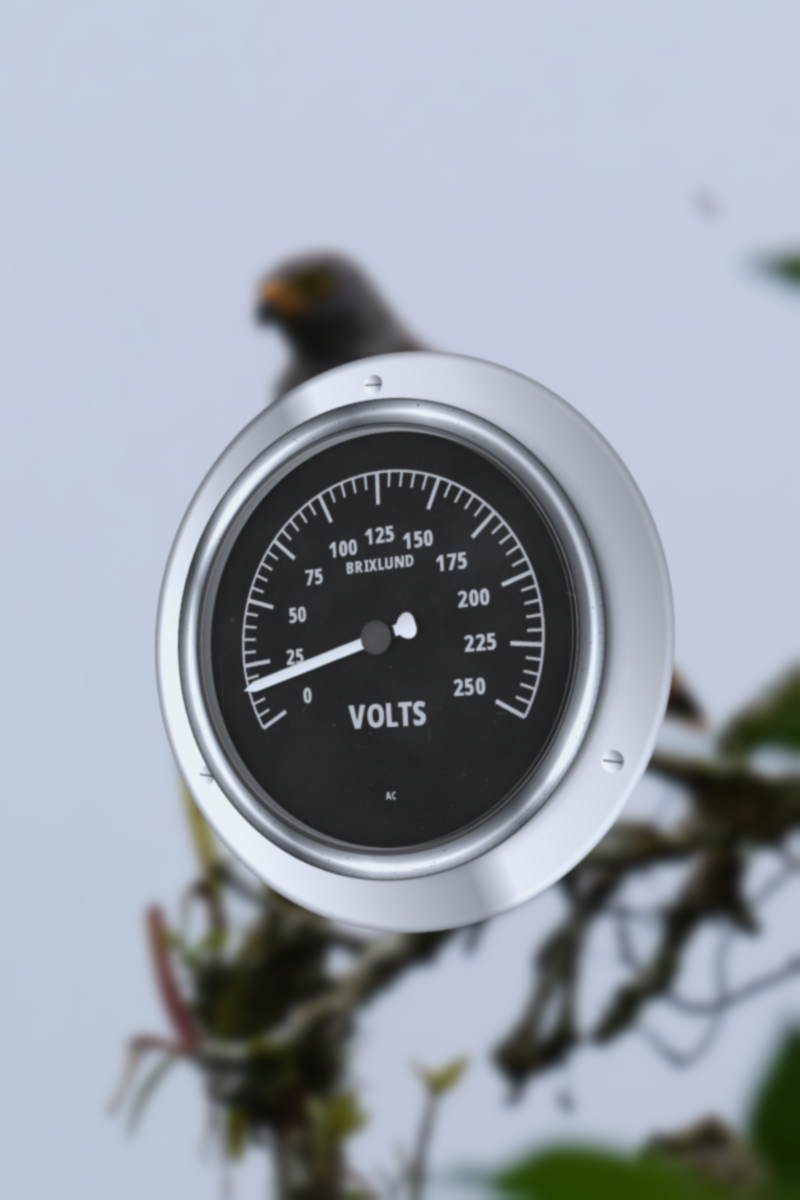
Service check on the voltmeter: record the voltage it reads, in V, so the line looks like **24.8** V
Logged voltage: **15** V
